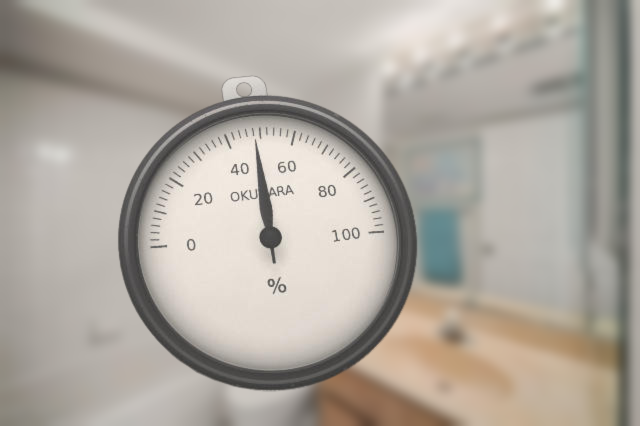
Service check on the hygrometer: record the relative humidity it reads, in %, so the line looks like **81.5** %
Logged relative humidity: **48** %
